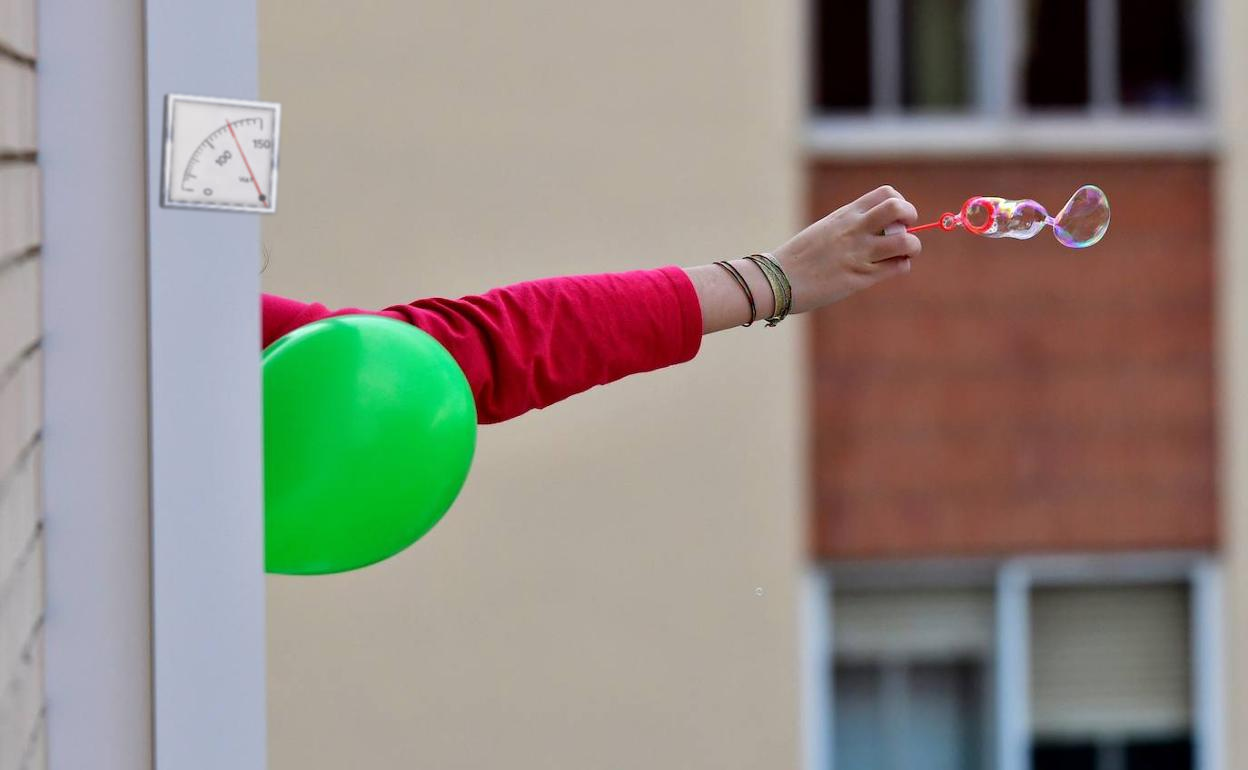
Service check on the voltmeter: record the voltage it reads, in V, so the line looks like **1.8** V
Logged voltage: **125** V
